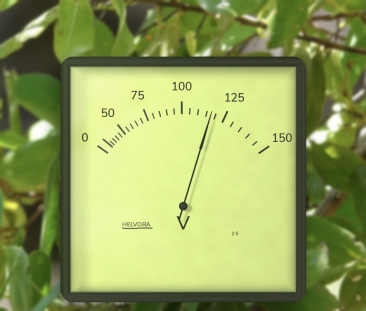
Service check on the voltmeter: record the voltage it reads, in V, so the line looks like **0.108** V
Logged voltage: **117.5** V
